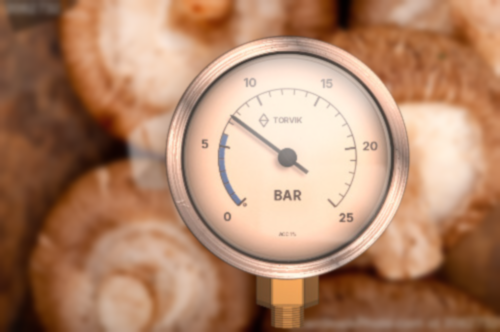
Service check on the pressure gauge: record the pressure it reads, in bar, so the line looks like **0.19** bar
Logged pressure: **7.5** bar
